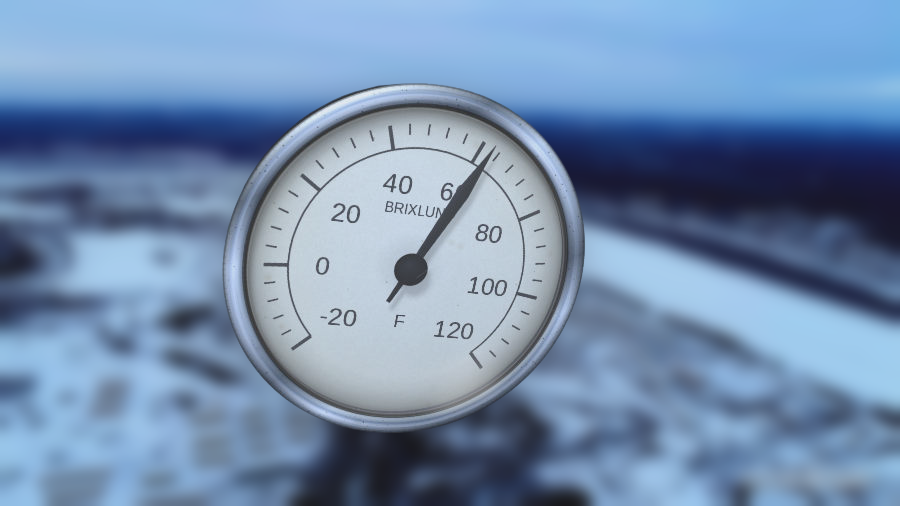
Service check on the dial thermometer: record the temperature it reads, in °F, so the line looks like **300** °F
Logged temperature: **62** °F
